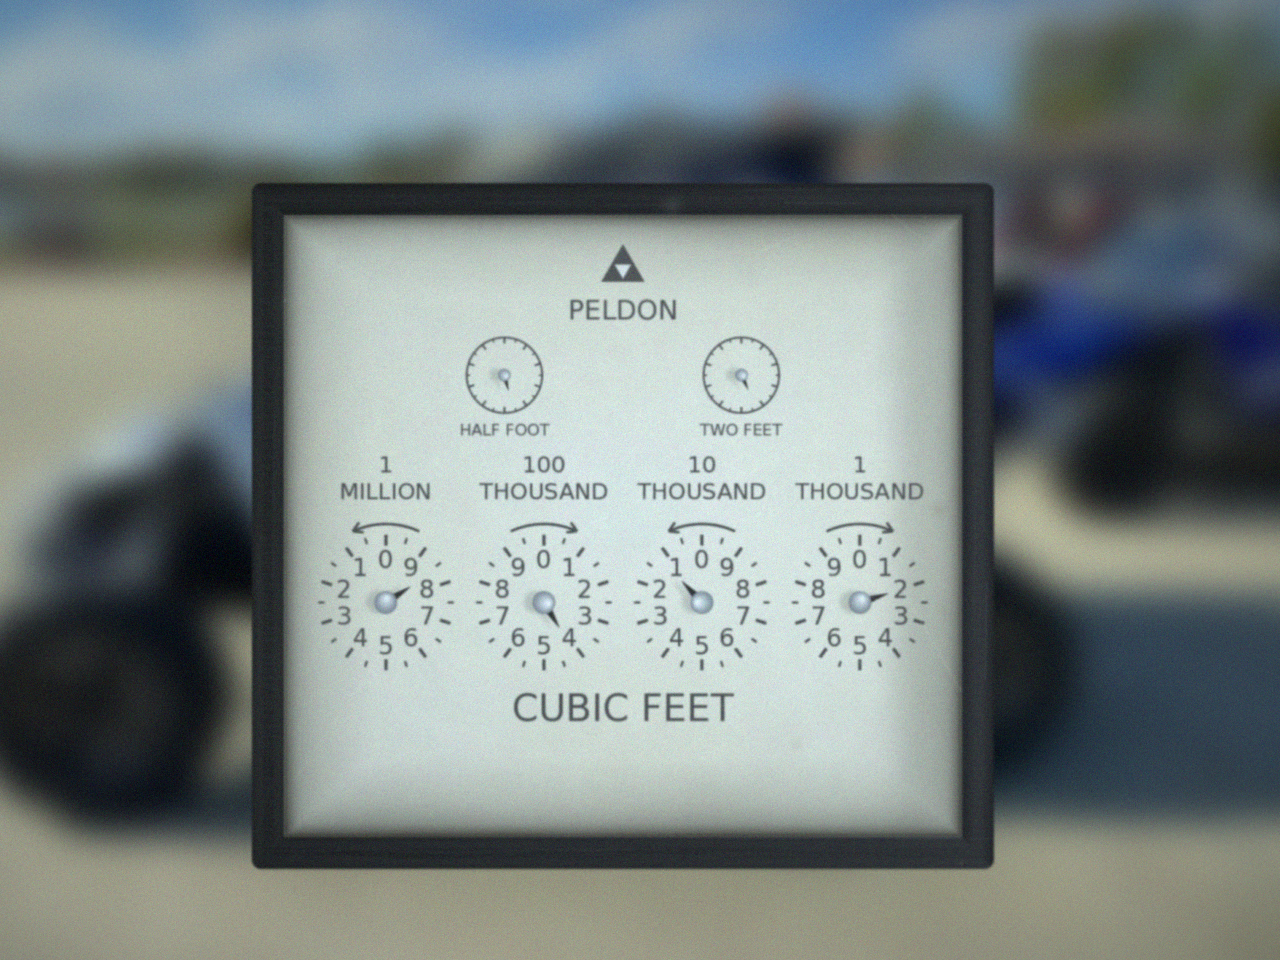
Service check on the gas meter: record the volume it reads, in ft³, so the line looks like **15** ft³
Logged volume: **841200** ft³
